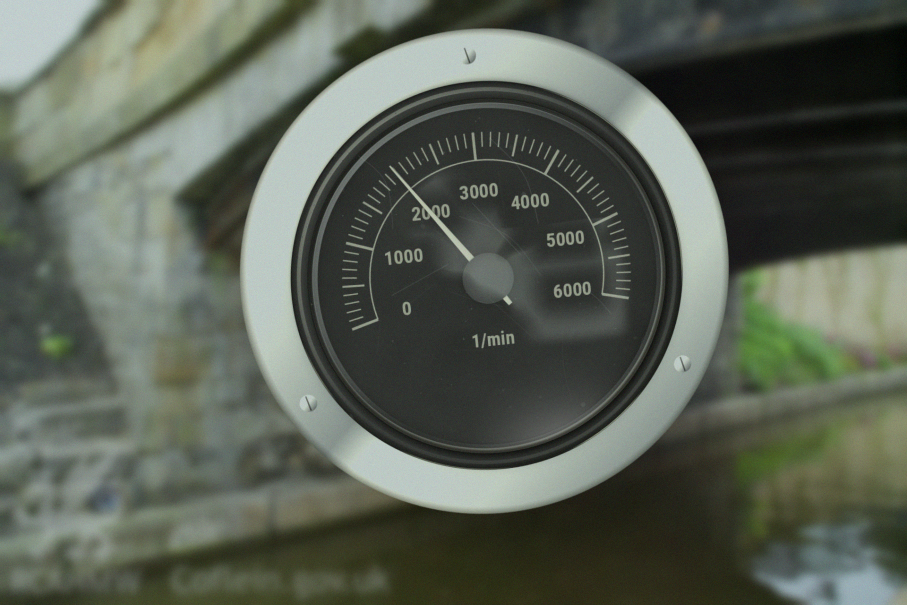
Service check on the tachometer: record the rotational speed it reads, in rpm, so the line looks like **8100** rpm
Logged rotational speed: **2000** rpm
